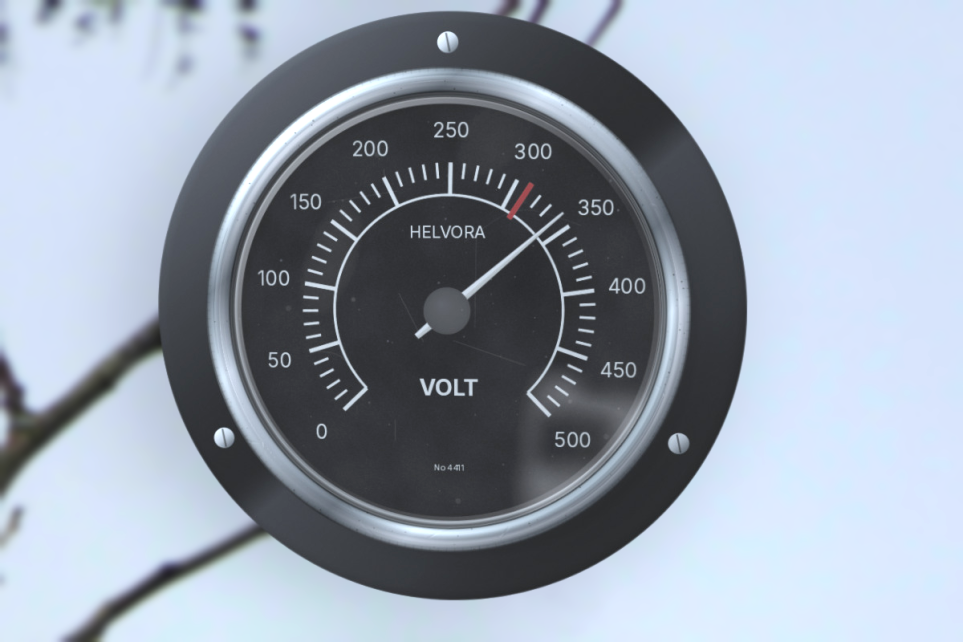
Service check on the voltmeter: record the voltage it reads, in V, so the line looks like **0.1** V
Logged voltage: **340** V
